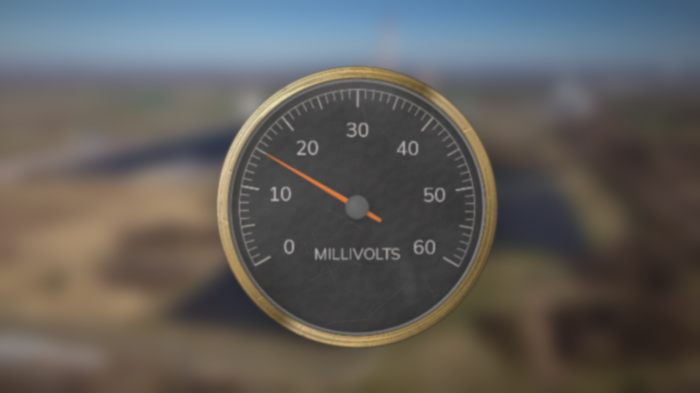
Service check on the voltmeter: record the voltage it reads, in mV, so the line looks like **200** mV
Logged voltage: **15** mV
